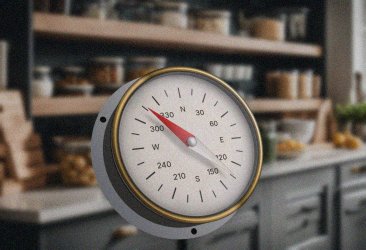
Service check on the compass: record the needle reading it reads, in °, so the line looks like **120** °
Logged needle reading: **315** °
